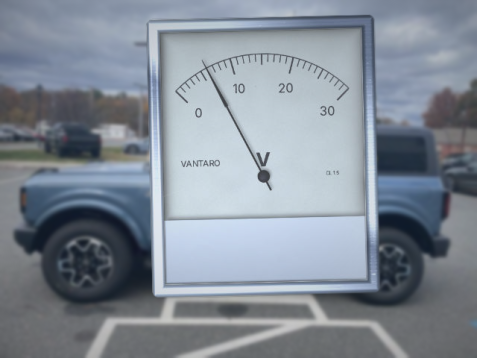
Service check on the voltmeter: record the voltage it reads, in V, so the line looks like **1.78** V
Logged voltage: **6** V
